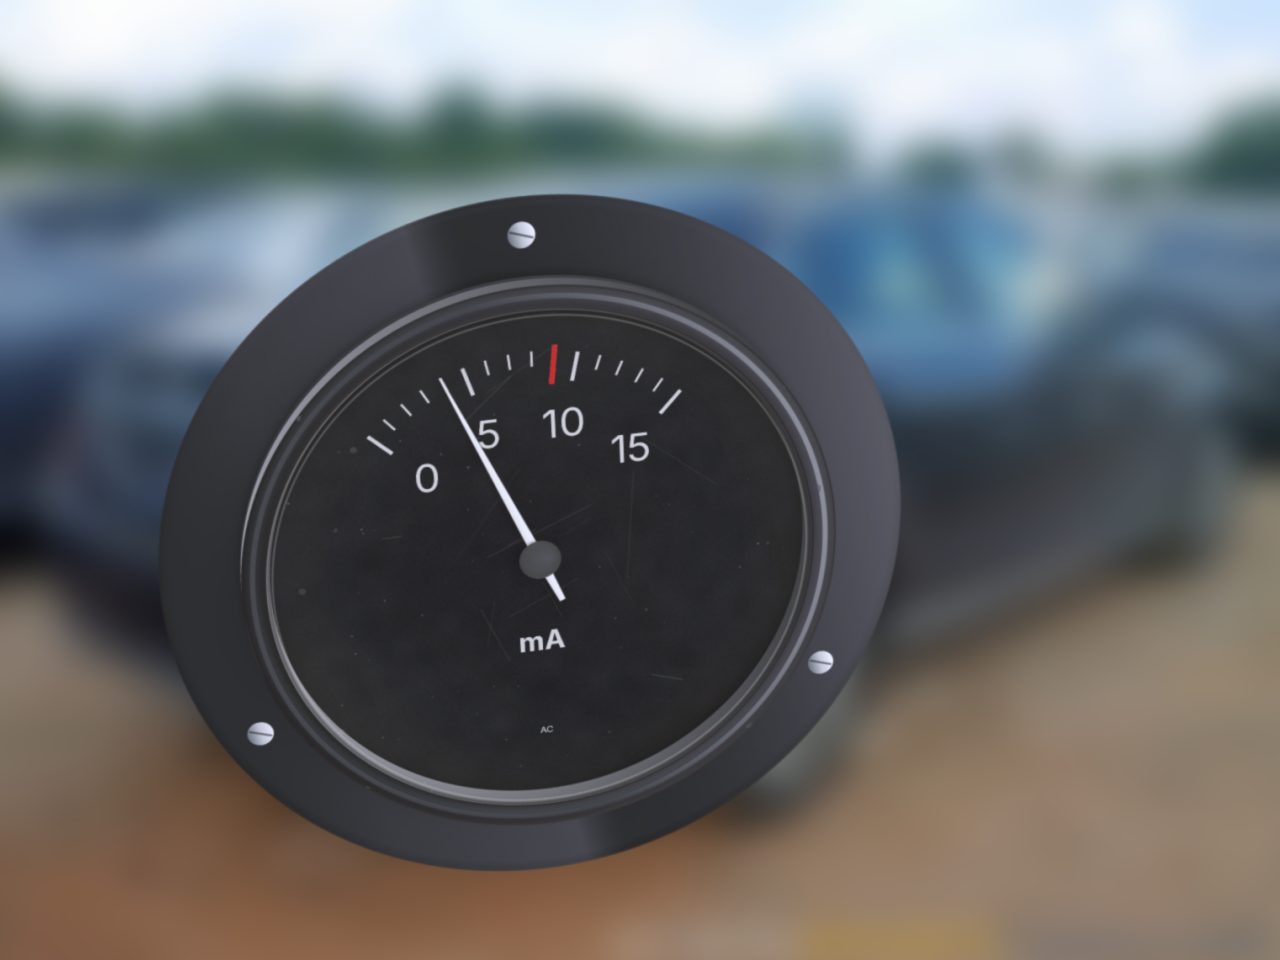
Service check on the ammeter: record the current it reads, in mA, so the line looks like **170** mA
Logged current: **4** mA
